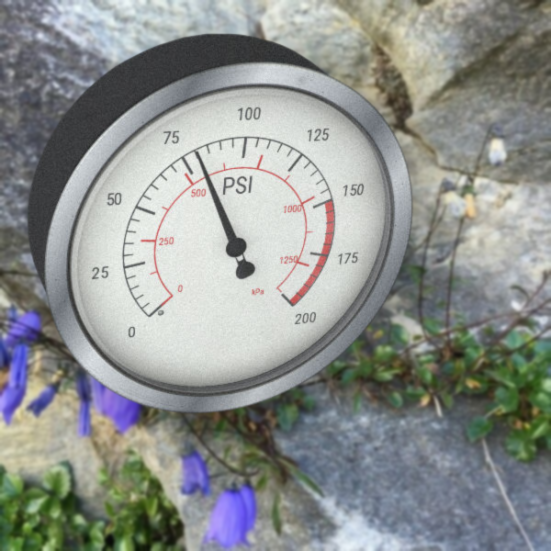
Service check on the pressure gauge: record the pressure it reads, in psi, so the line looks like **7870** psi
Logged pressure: **80** psi
